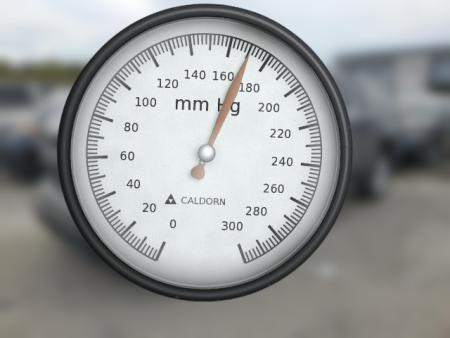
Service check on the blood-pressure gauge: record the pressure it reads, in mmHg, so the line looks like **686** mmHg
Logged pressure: **170** mmHg
